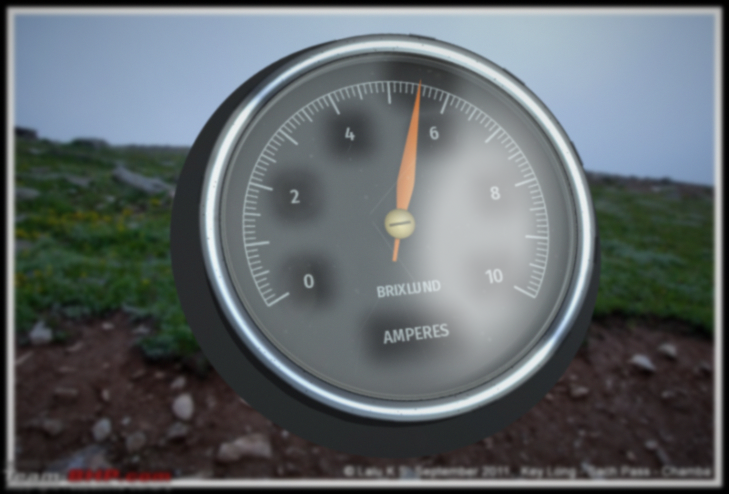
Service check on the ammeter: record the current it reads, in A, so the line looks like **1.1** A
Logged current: **5.5** A
